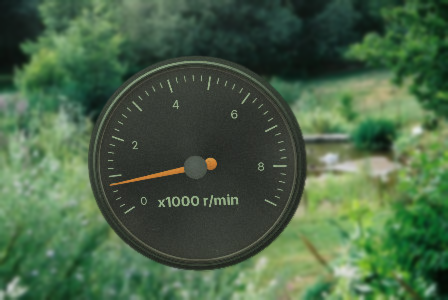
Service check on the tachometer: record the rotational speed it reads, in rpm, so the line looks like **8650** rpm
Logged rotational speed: **800** rpm
